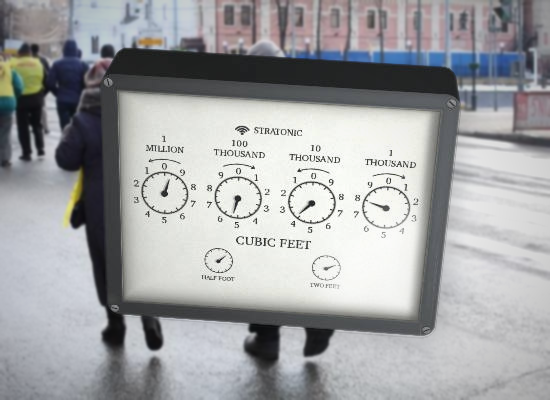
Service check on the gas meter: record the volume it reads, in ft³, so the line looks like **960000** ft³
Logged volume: **953800** ft³
